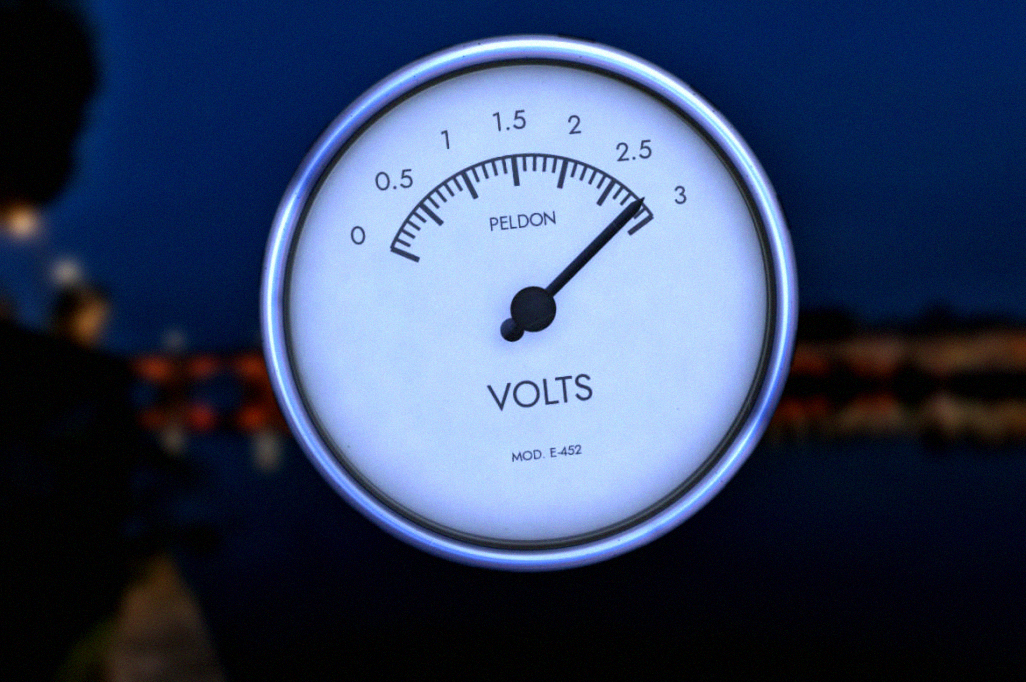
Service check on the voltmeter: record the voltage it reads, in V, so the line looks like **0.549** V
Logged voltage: **2.8** V
